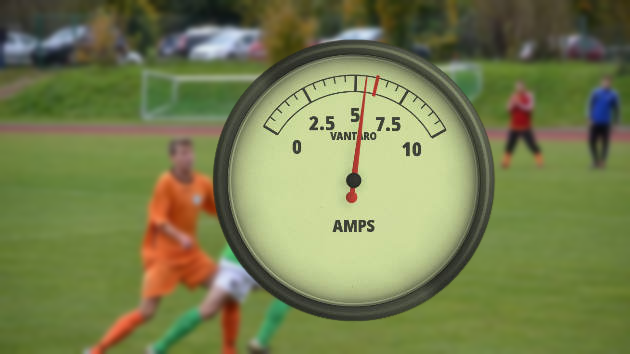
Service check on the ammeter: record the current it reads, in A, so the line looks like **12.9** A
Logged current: **5.5** A
